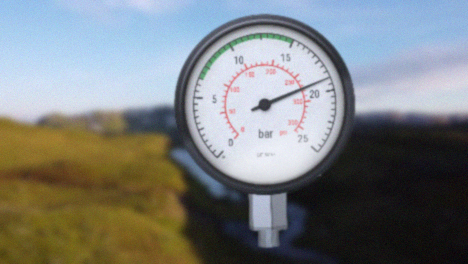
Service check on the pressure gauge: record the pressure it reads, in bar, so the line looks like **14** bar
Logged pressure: **19** bar
